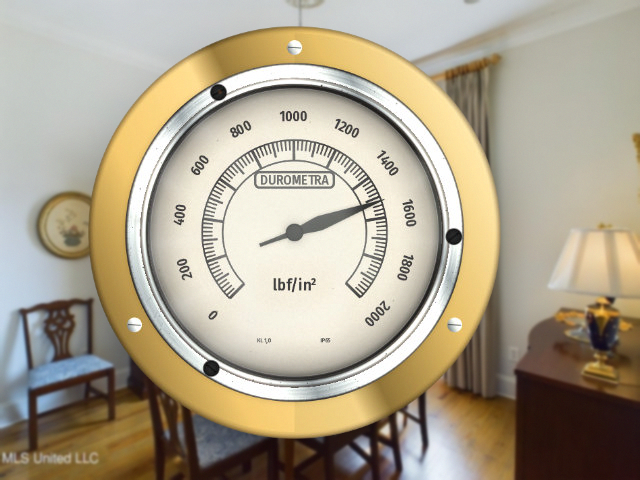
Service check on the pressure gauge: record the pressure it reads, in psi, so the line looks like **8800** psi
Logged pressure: **1520** psi
